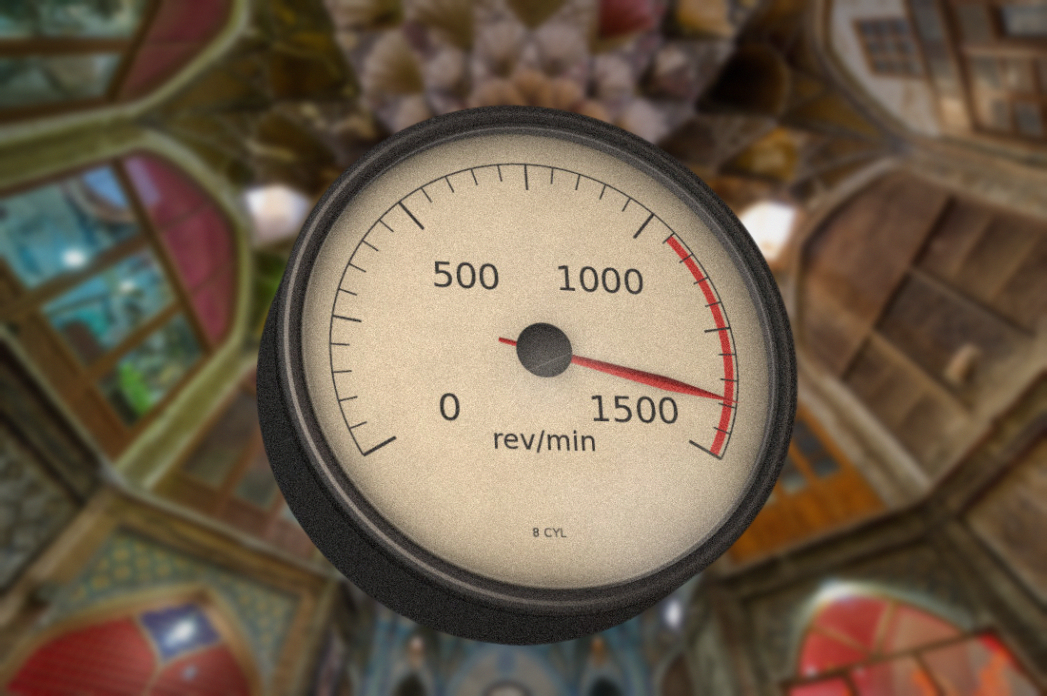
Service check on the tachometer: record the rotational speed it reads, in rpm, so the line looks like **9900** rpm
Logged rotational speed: **1400** rpm
